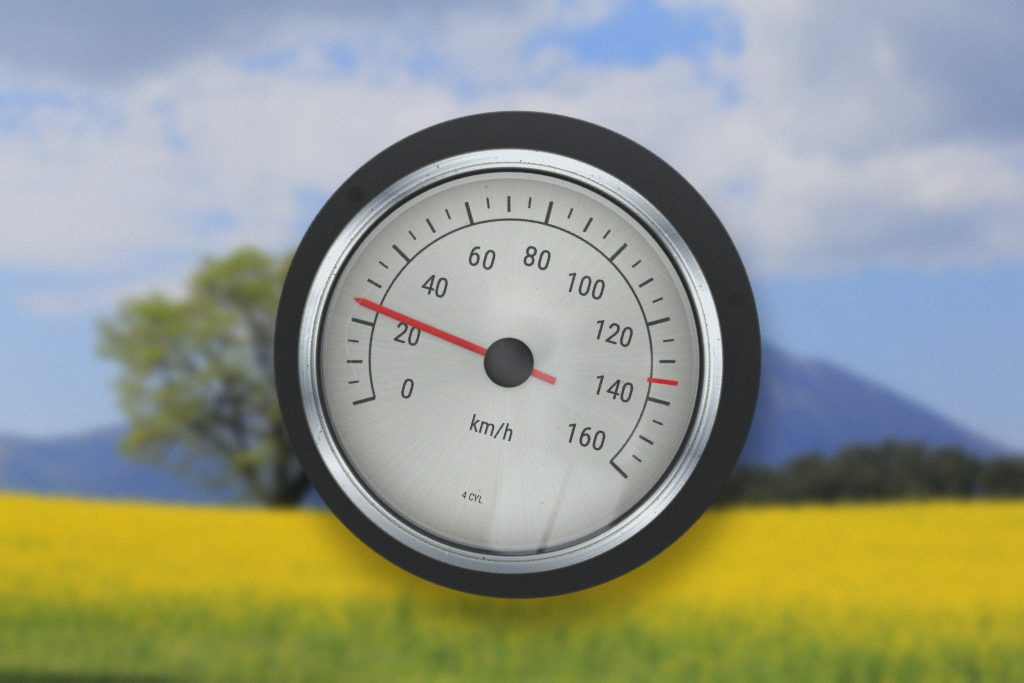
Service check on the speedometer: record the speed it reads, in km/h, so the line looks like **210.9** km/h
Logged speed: **25** km/h
